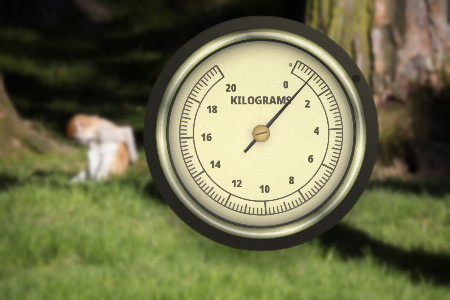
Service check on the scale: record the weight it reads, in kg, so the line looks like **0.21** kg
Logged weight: **1** kg
